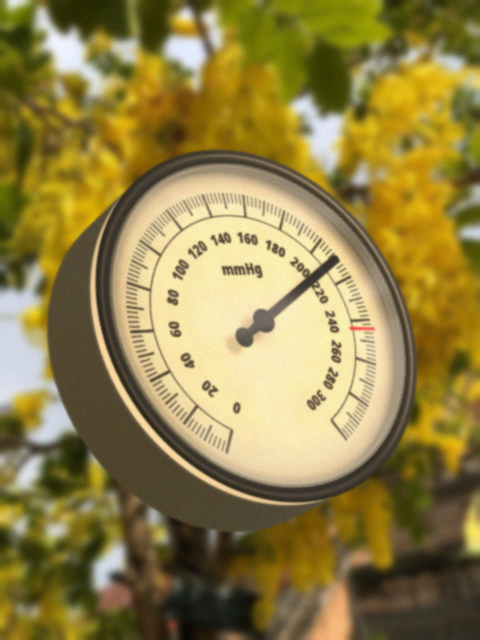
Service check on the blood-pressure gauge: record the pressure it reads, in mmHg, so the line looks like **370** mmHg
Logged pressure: **210** mmHg
